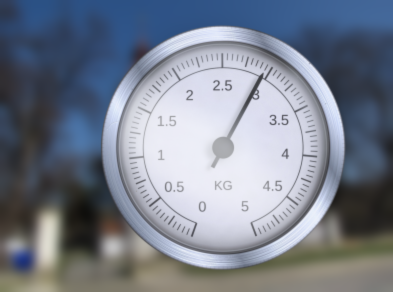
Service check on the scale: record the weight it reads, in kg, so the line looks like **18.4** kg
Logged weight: **2.95** kg
